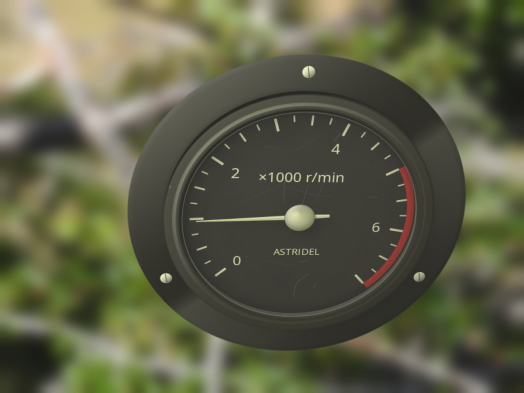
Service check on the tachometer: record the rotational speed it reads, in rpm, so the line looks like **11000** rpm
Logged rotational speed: **1000** rpm
